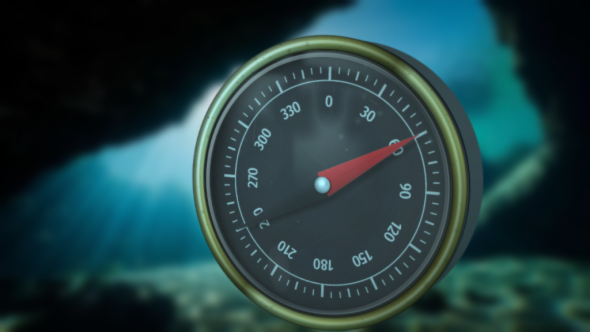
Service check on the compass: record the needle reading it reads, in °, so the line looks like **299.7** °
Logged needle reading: **60** °
